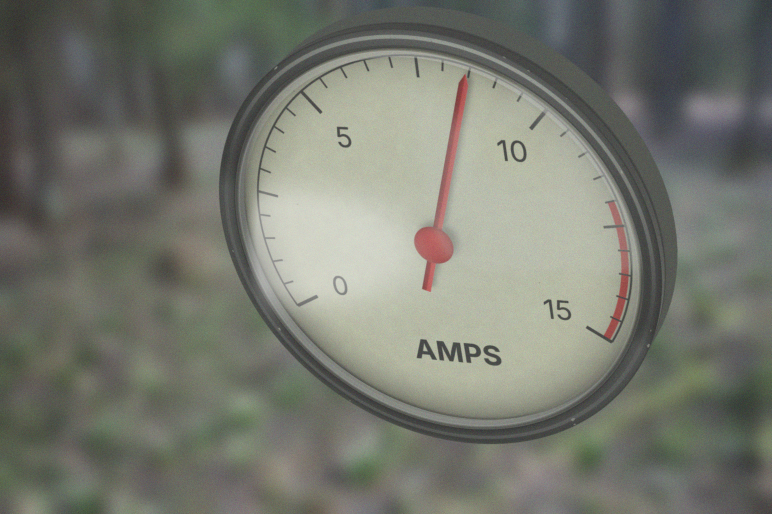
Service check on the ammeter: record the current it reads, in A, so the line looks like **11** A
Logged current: **8.5** A
